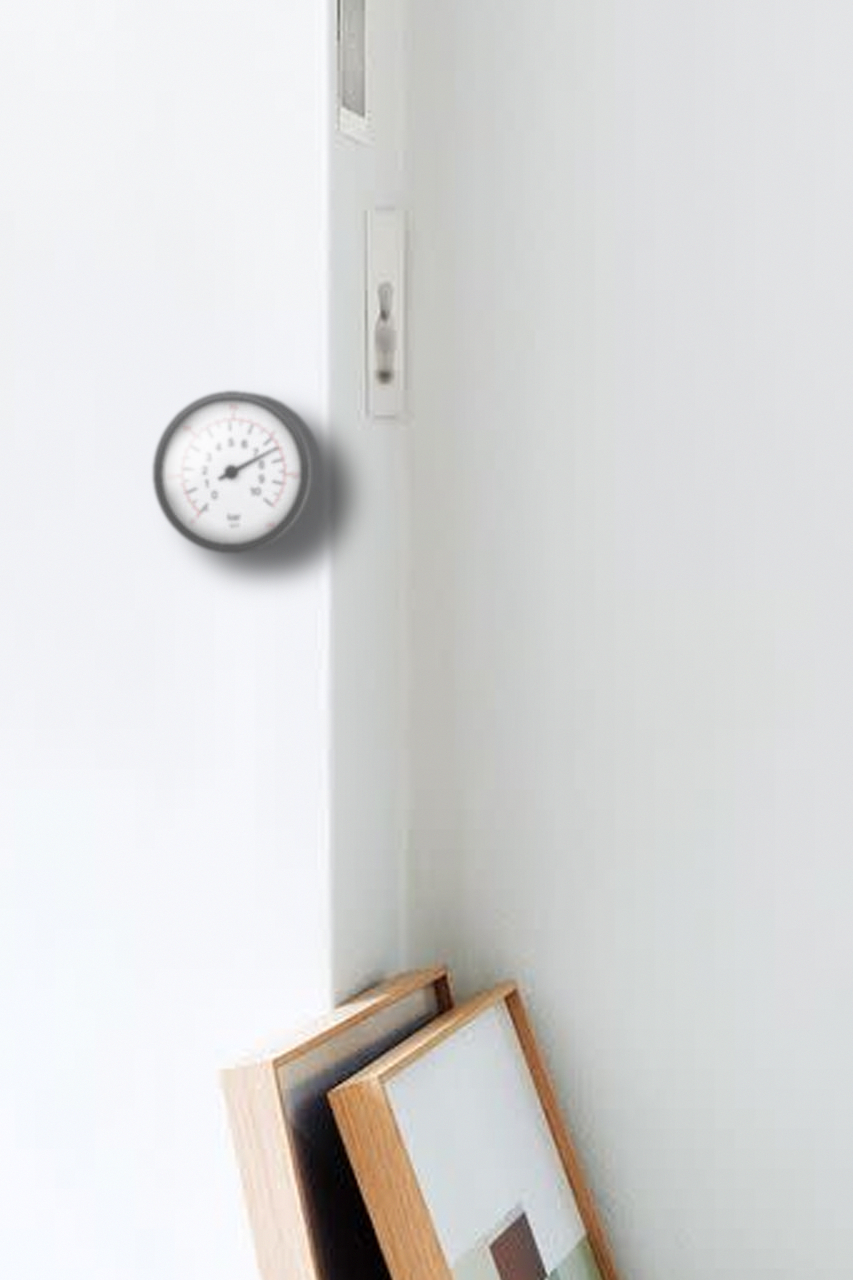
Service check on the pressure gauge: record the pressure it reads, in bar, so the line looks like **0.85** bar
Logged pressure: **7.5** bar
